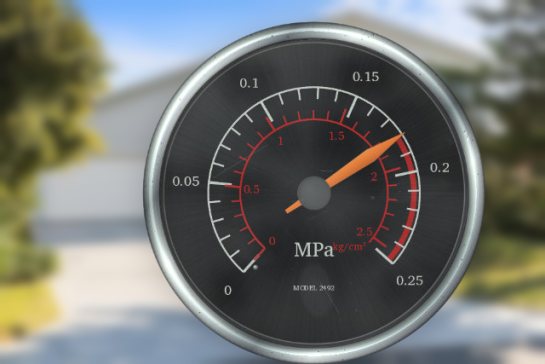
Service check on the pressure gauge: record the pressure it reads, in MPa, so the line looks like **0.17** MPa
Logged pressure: **0.18** MPa
